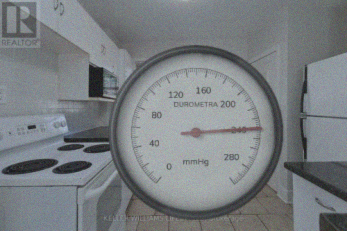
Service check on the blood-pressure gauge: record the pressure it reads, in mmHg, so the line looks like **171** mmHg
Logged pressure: **240** mmHg
